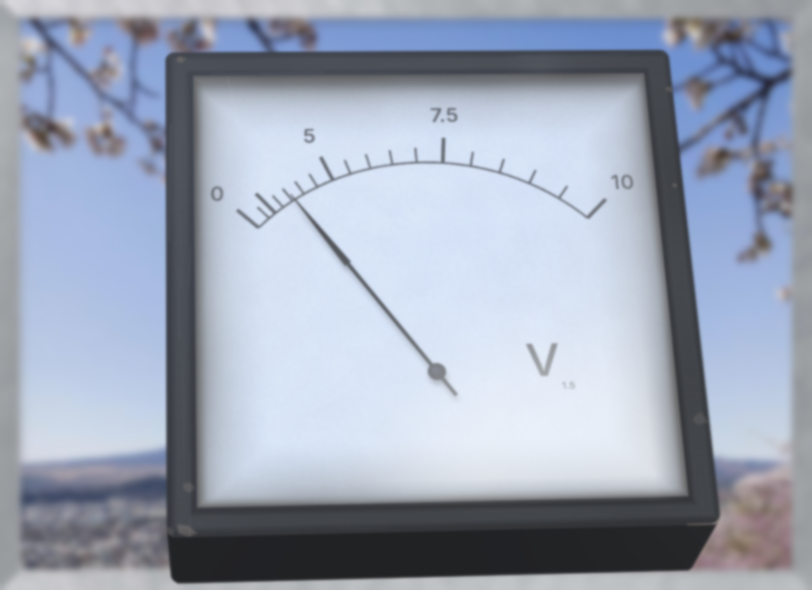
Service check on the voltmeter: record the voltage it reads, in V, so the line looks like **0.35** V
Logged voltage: **3.5** V
